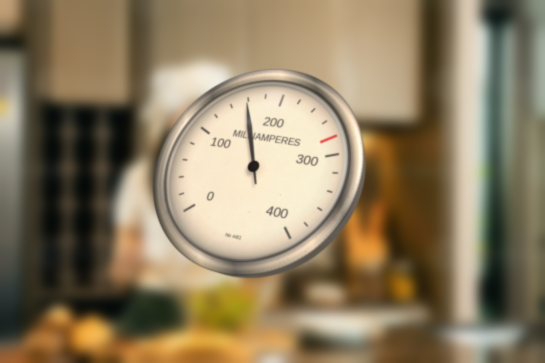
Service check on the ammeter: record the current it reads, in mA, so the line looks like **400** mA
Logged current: **160** mA
